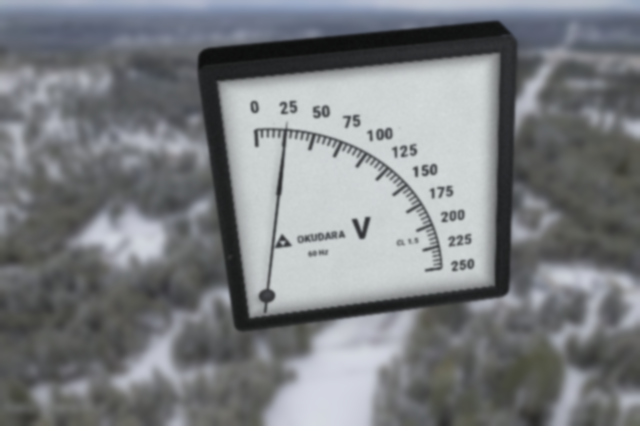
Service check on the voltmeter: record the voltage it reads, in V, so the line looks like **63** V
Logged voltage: **25** V
